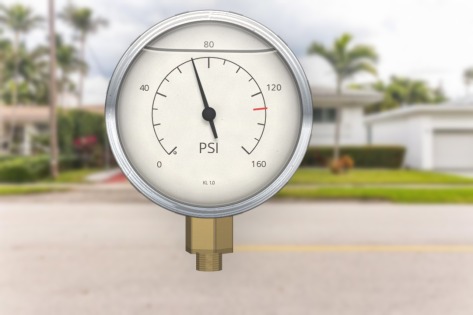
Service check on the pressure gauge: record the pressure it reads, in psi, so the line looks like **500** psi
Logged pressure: **70** psi
